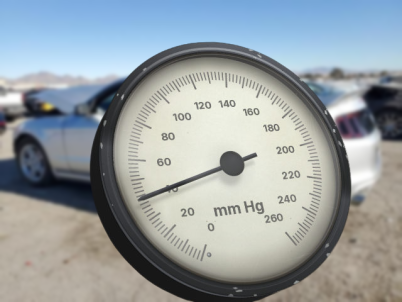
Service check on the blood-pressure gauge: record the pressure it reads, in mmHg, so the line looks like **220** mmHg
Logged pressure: **40** mmHg
